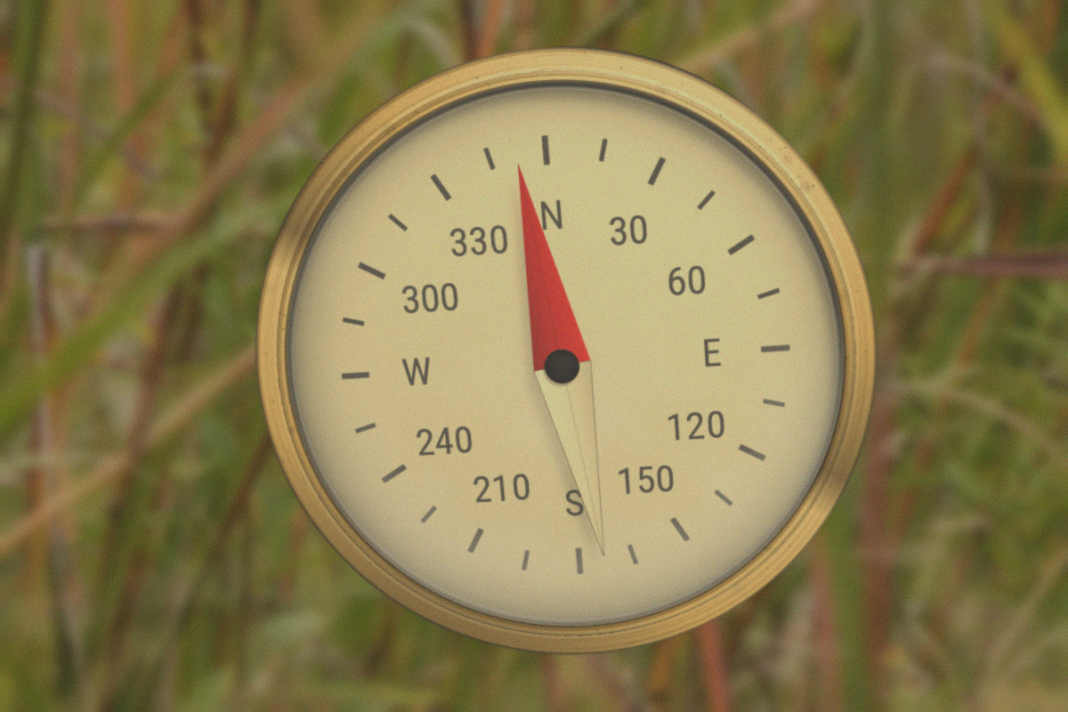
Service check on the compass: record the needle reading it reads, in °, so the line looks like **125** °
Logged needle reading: **352.5** °
